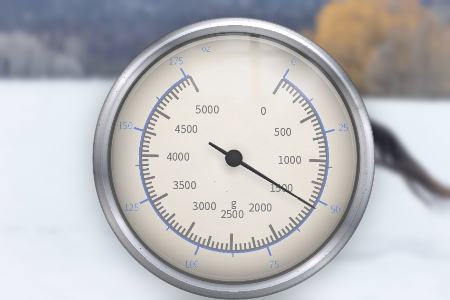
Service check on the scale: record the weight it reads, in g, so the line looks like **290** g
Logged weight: **1500** g
